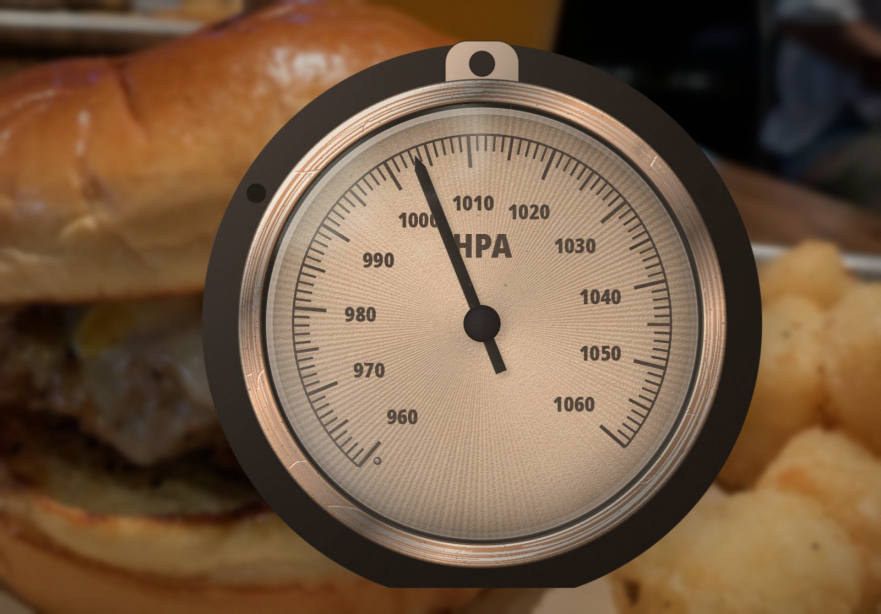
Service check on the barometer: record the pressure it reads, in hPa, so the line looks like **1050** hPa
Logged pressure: **1003.5** hPa
